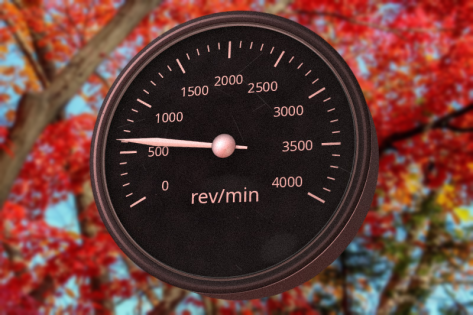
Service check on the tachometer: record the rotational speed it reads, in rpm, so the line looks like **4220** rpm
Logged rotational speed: **600** rpm
